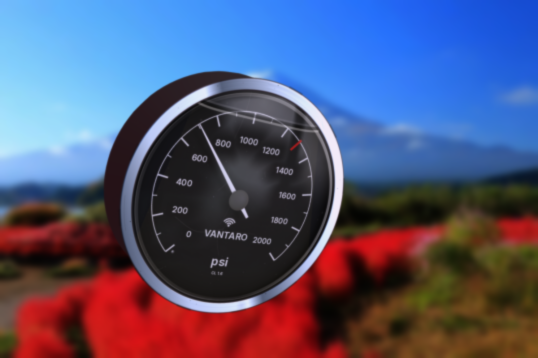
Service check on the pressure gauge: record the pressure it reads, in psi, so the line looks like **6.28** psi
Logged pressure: **700** psi
